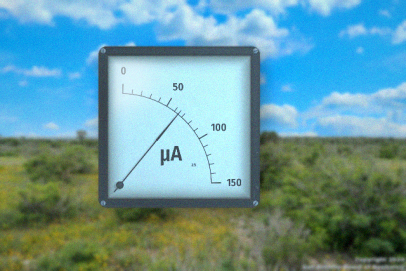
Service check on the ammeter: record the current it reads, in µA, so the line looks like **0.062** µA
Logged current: **65** µA
